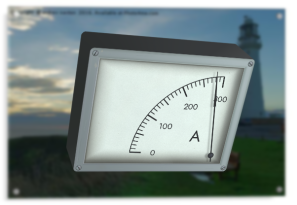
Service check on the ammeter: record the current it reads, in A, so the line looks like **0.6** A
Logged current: **280** A
